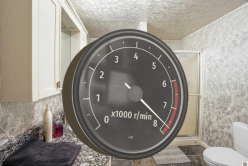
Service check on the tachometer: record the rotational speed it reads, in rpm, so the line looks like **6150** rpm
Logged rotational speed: **7750** rpm
